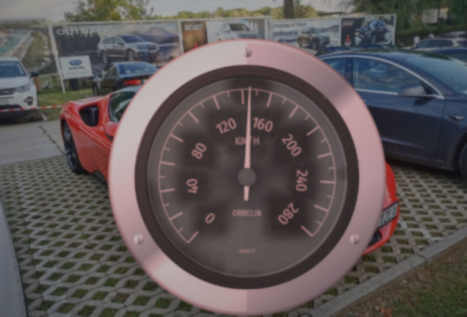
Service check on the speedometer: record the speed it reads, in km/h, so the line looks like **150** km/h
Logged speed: **145** km/h
